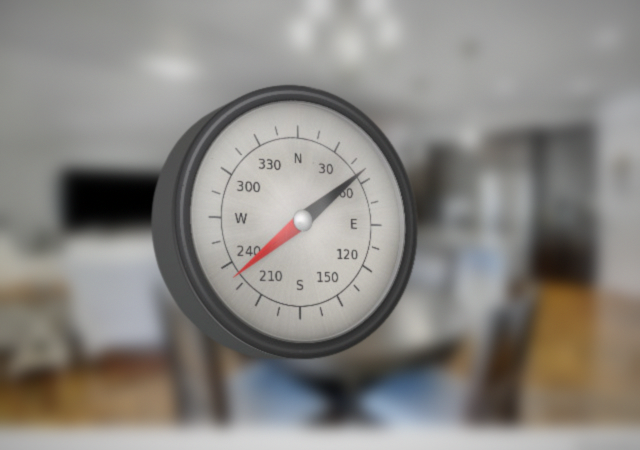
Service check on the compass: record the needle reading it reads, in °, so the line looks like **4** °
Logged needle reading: **232.5** °
